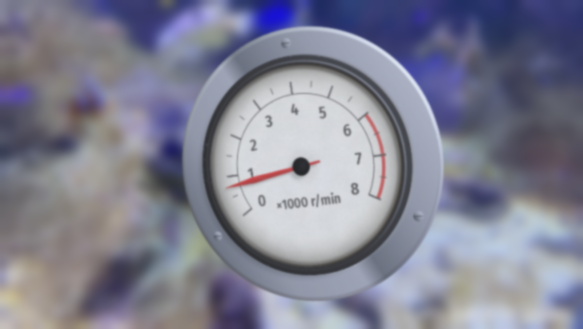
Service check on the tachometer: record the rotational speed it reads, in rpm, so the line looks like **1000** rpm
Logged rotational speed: **750** rpm
